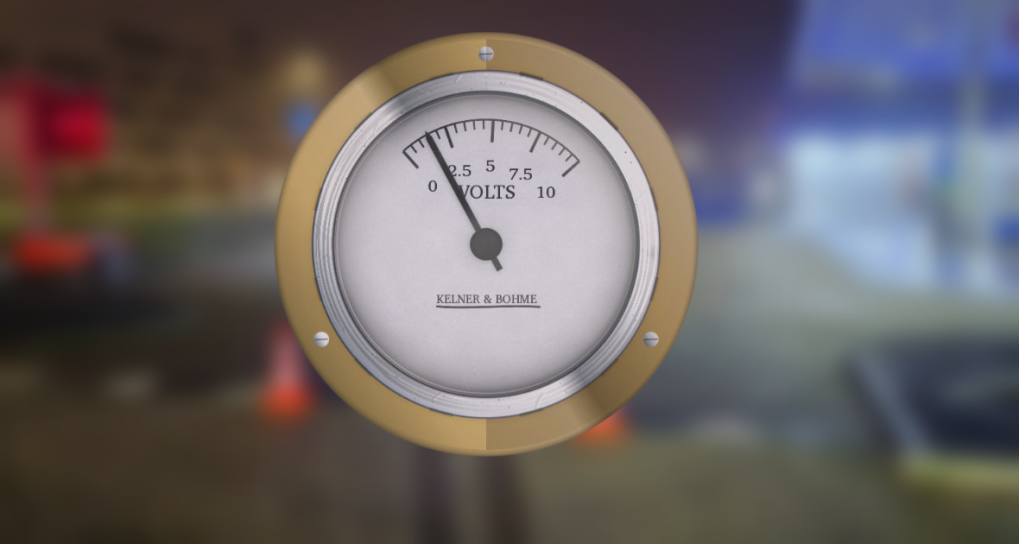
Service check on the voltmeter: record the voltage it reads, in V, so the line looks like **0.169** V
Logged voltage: **1.5** V
